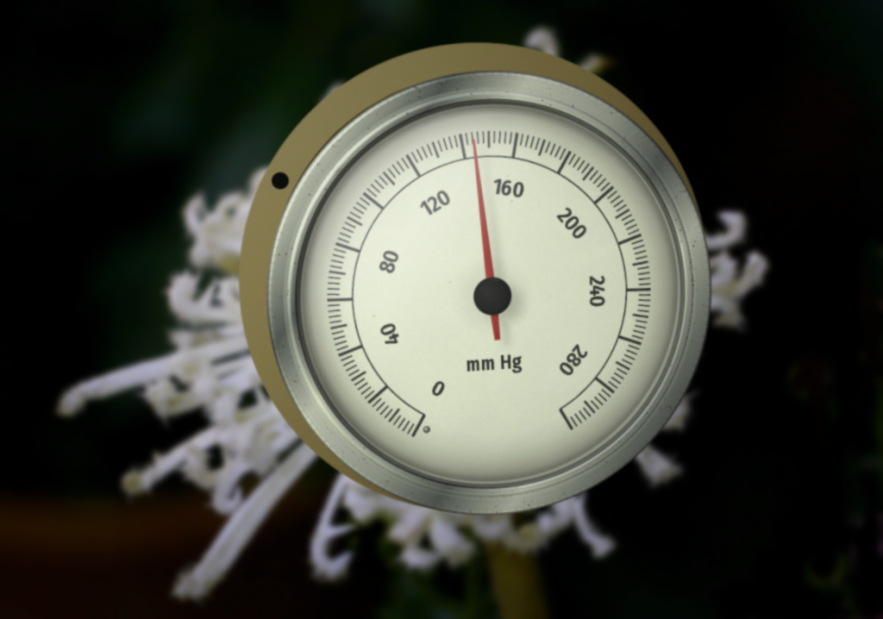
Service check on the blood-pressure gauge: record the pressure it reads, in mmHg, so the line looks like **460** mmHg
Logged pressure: **144** mmHg
